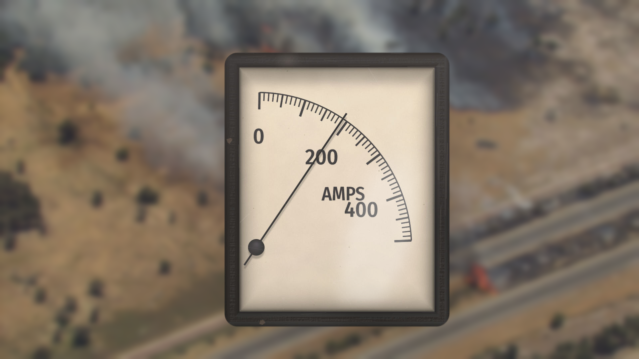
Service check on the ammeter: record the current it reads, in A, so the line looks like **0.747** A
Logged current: **190** A
